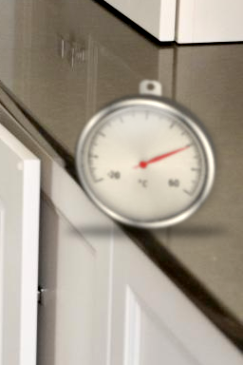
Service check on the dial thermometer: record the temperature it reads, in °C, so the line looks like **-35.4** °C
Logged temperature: **40** °C
